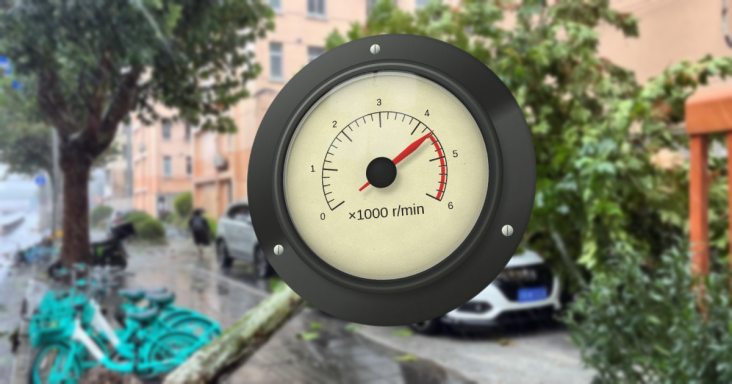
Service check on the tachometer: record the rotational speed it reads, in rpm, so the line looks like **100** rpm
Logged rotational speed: **4400** rpm
